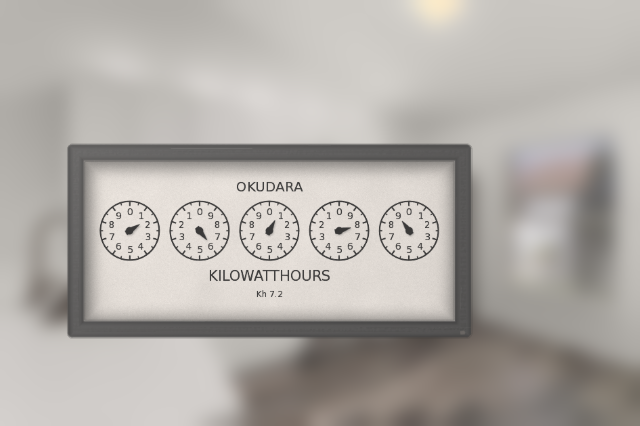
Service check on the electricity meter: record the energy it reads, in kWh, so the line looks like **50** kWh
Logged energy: **16079** kWh
